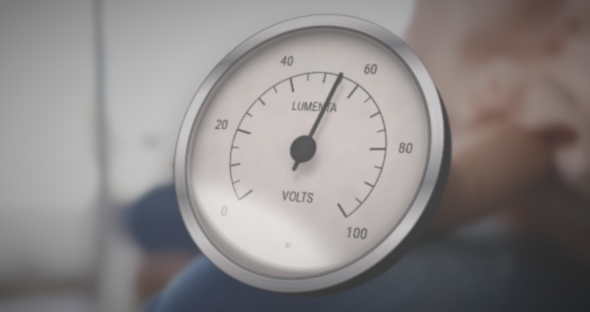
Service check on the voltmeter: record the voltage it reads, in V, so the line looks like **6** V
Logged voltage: **55** V
